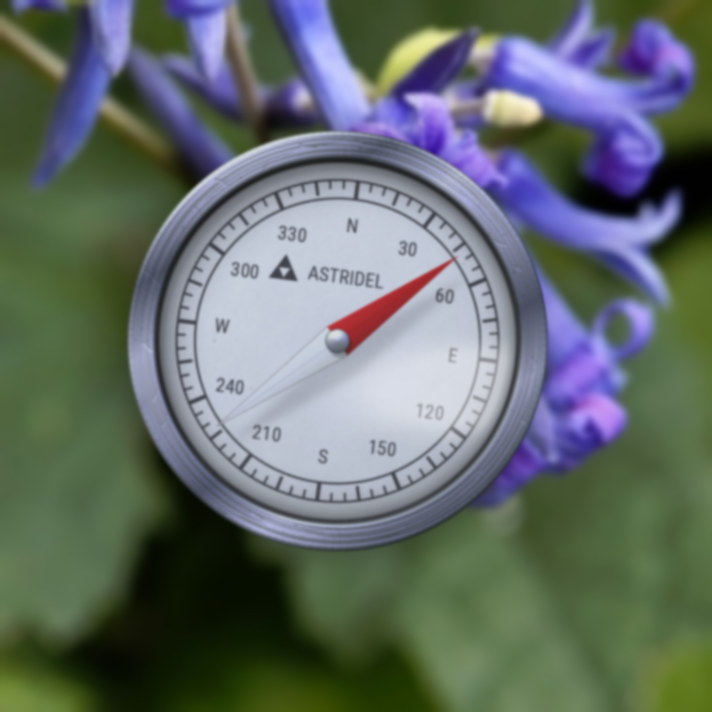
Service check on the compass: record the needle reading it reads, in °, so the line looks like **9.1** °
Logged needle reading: **47.5** °
